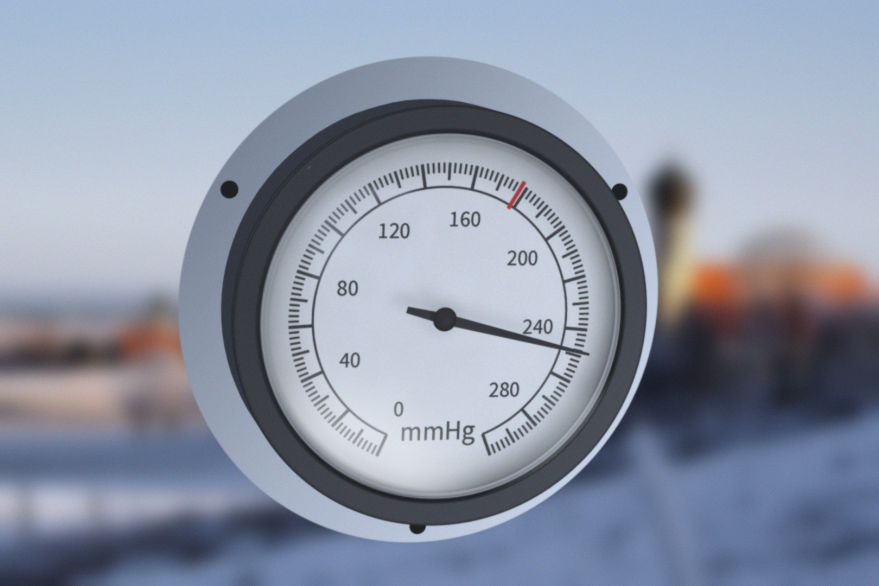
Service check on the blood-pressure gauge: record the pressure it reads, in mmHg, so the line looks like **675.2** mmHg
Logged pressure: **248** mmHg
